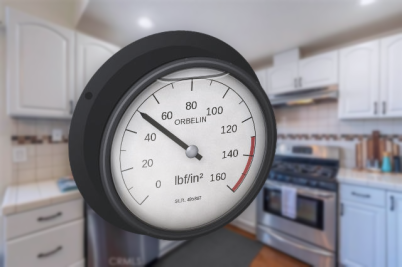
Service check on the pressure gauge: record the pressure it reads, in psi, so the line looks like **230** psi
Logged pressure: **50** psi
